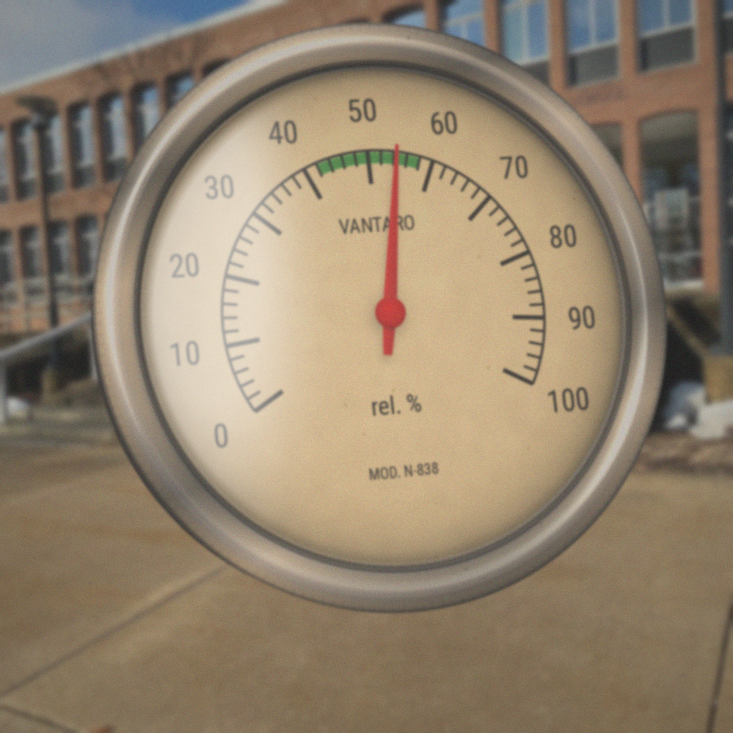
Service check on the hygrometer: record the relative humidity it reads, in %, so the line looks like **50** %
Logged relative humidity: **54** %
